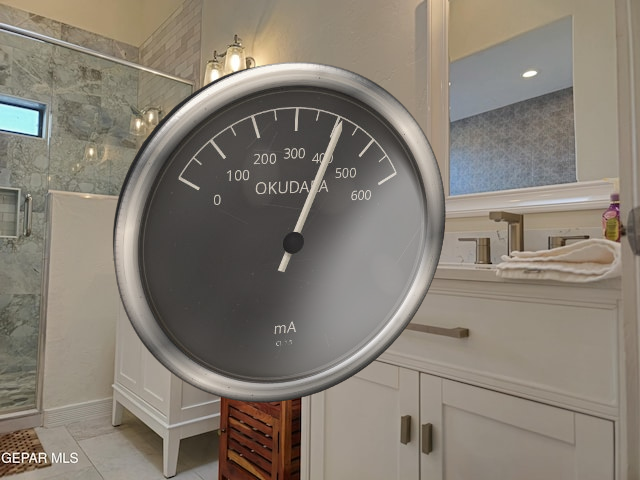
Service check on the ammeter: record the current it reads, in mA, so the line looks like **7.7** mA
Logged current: **400** mA
